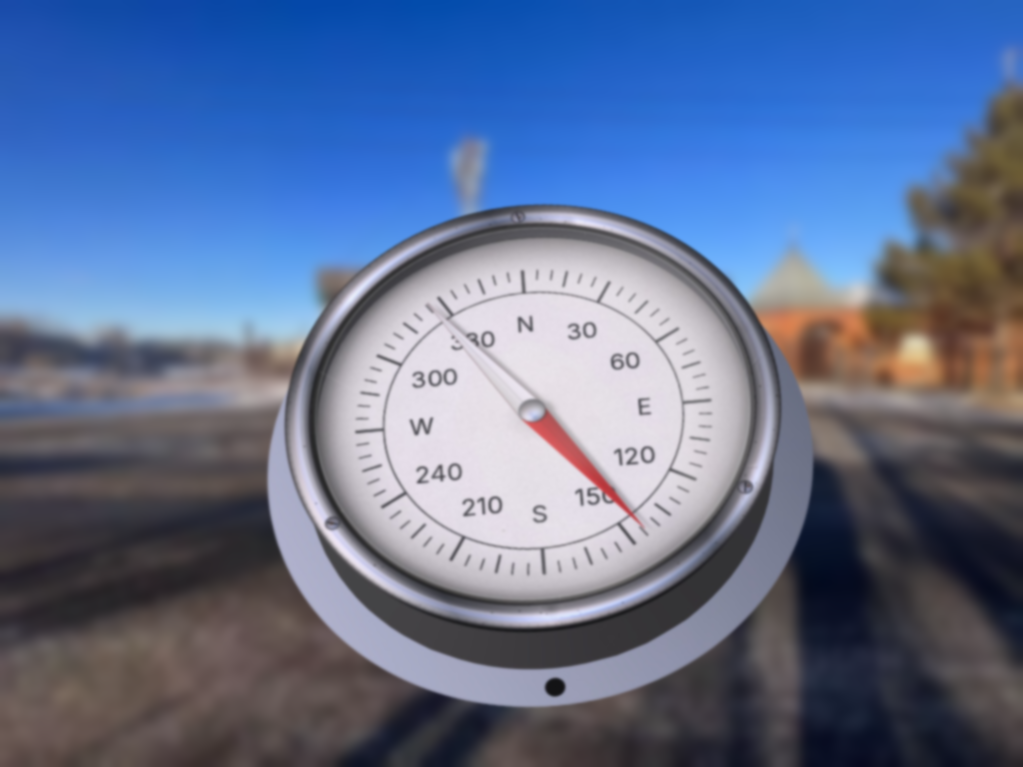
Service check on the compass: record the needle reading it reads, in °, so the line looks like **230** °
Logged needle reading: **145** °
